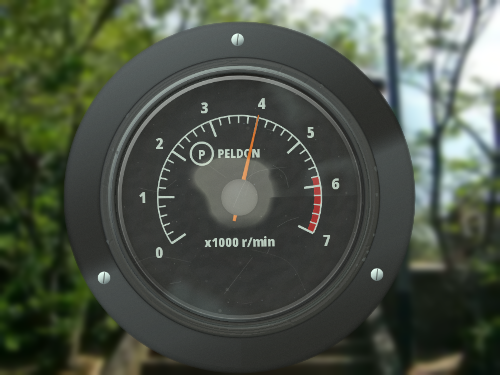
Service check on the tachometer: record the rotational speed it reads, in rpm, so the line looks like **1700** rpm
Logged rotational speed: **4000** rpm
